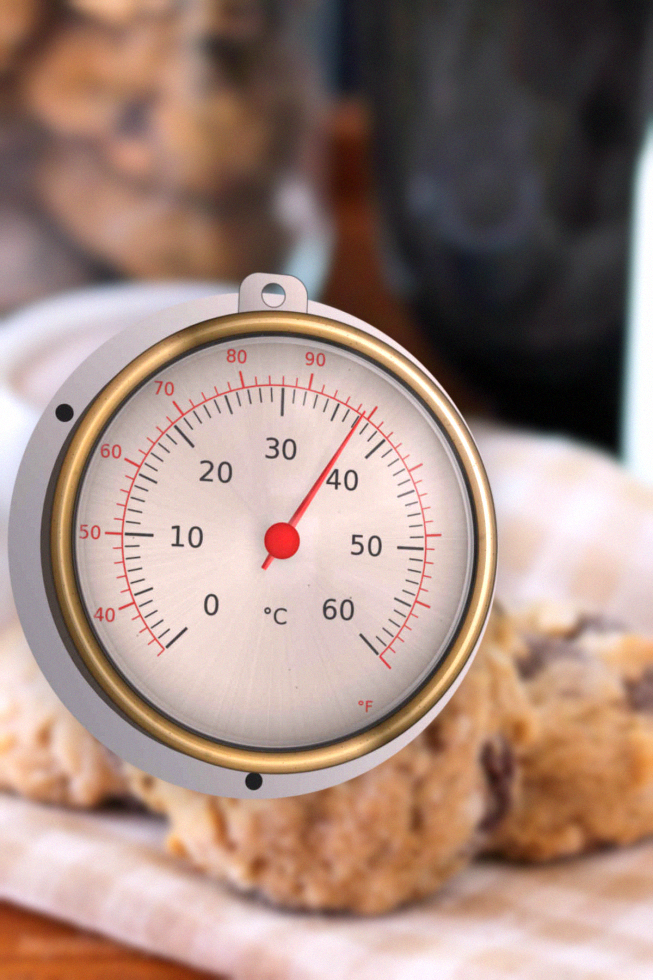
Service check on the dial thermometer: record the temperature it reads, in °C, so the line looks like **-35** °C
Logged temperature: **37** °C
